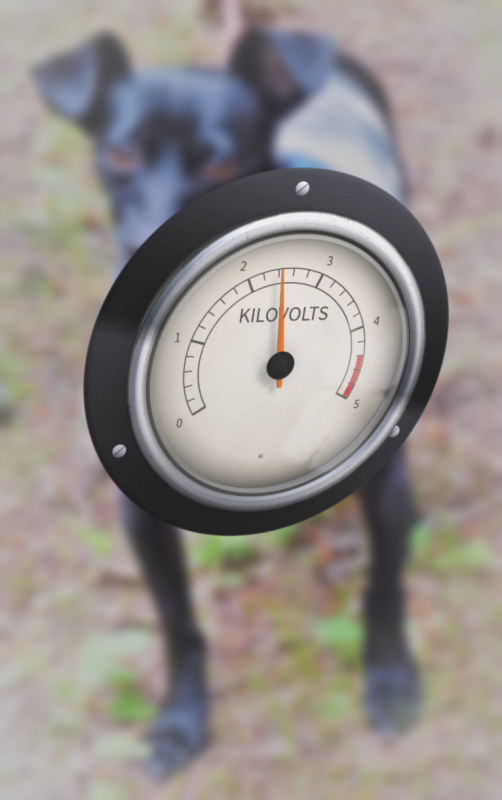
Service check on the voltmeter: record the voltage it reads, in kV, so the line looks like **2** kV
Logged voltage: **2.4** kV
